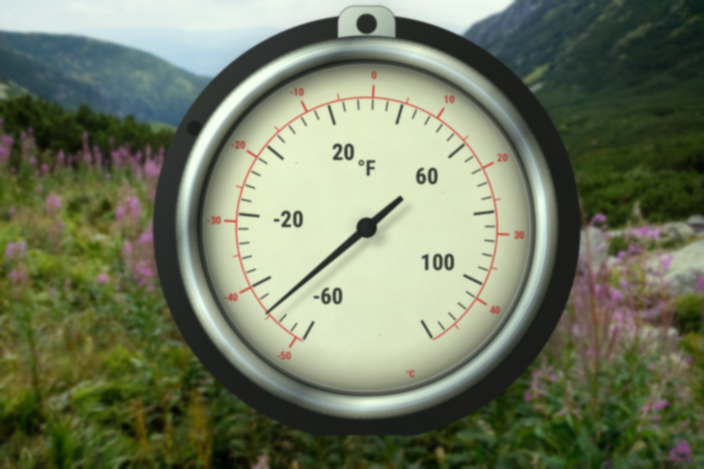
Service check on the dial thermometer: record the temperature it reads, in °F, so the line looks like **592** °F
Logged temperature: **-48** °F
